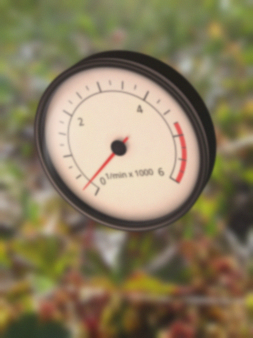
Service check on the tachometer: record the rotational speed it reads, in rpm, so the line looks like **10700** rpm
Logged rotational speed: **250** rpm
